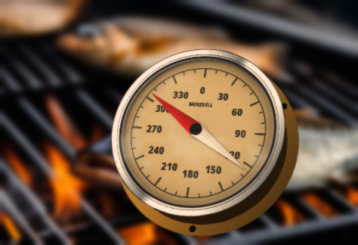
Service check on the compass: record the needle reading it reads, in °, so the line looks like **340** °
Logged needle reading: **305** °
